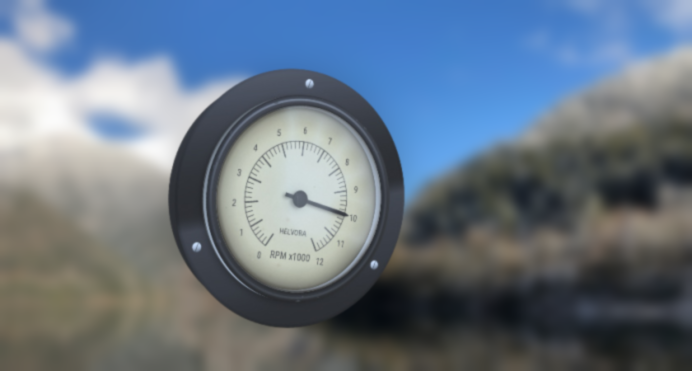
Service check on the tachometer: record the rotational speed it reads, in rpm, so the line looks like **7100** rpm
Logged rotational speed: **10000** rpm
